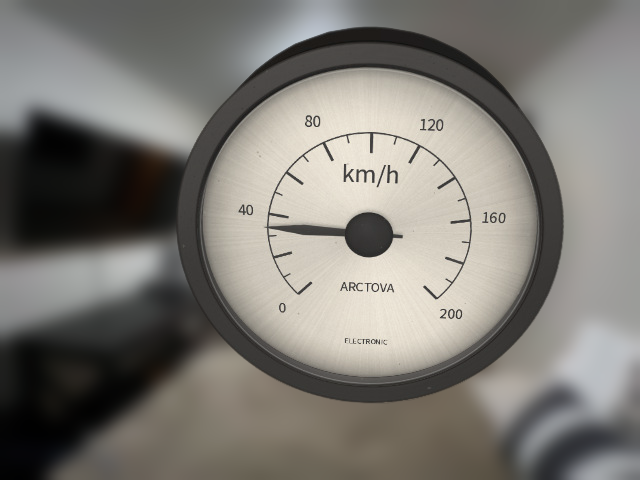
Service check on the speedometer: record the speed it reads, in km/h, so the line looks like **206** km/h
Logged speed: **35** km/h
